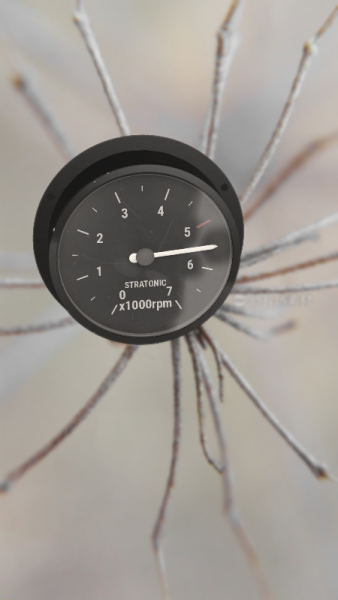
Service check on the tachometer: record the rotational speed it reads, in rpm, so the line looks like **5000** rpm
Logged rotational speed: **5500** rpm
